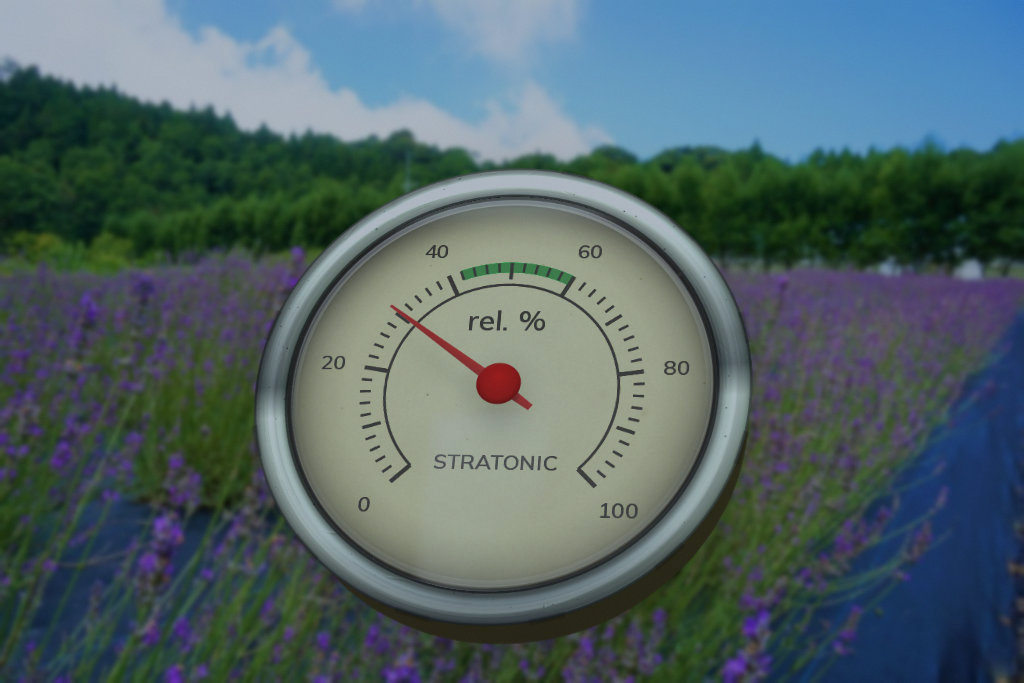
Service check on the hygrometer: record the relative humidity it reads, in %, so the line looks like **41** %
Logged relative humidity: **30** %
